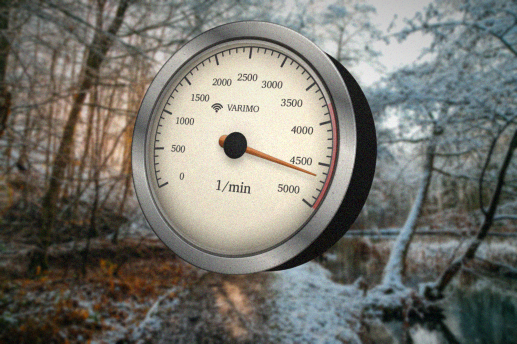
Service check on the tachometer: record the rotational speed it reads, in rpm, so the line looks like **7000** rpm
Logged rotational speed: **4650** rpm
